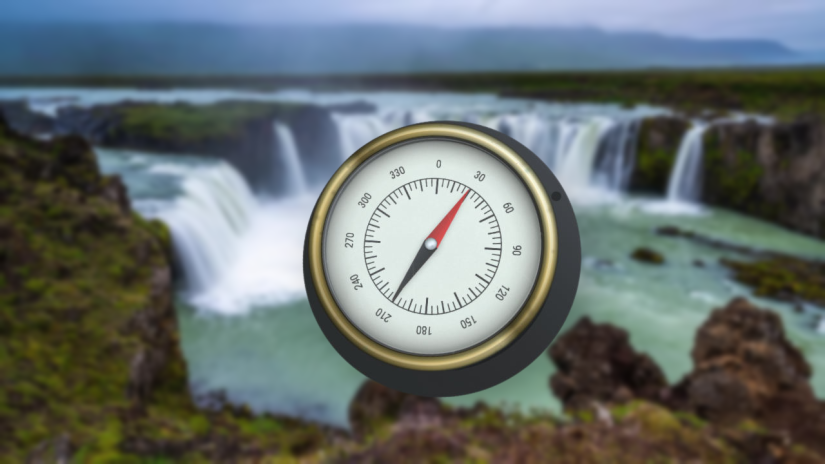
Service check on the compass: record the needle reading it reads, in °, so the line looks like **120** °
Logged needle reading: **30** °
